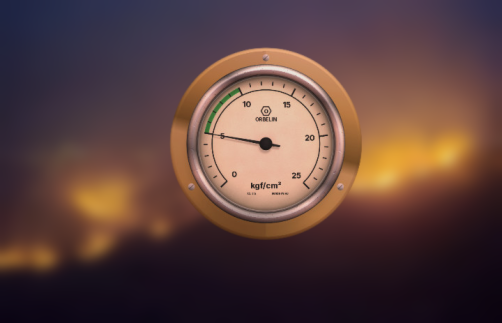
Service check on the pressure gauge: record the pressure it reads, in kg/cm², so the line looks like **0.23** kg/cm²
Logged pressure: **5** kg/cm²
